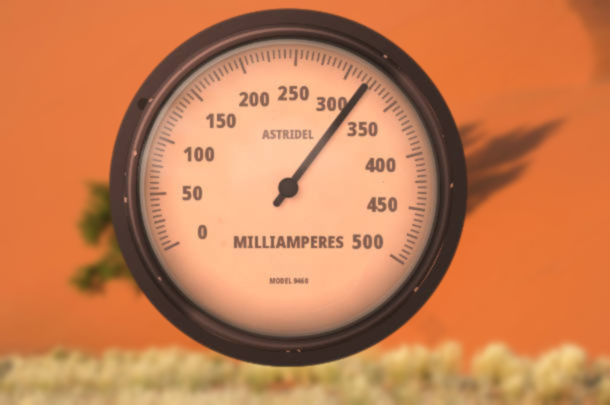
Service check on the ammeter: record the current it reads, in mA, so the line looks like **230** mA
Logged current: **320** mA
